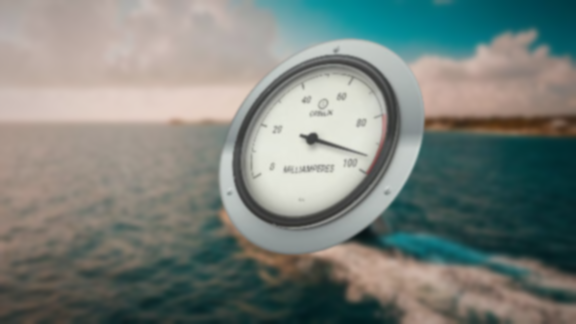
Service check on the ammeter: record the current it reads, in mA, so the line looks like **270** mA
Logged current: **95** mA
